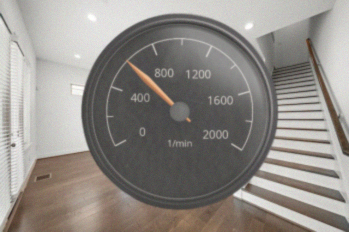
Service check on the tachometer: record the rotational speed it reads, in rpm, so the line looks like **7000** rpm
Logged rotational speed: **600** rpm
